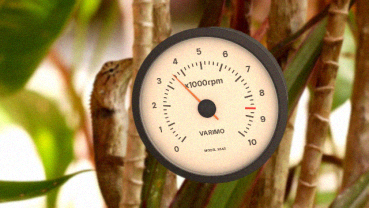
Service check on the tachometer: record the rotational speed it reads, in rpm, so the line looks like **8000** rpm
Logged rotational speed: **3600** rpm
